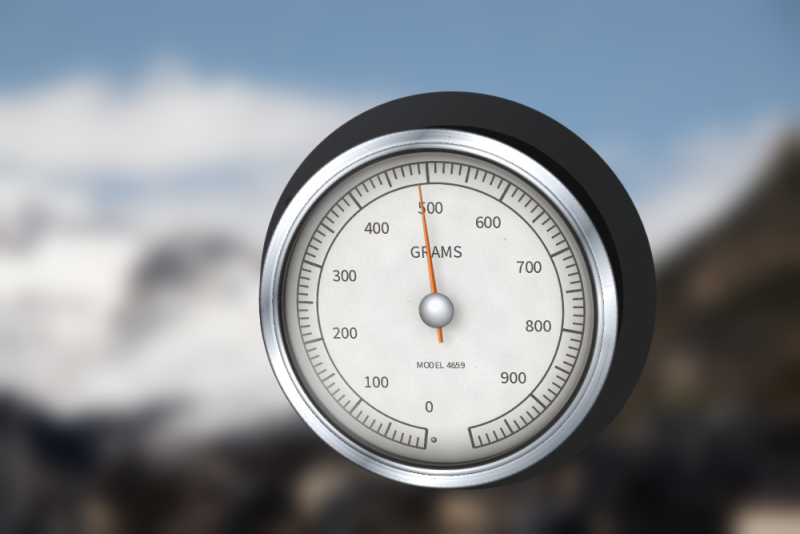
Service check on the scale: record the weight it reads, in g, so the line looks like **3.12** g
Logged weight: **490** g
